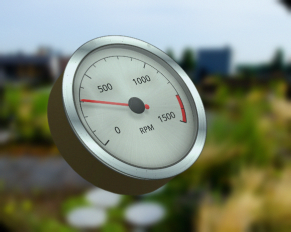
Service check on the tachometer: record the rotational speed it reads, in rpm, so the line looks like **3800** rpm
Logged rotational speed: **300** rpm
